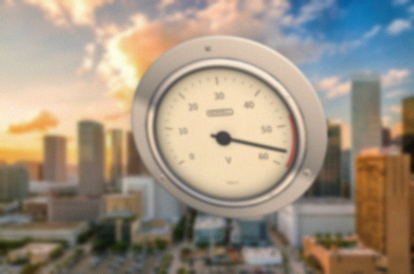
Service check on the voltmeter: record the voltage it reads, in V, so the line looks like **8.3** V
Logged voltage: **56** V
